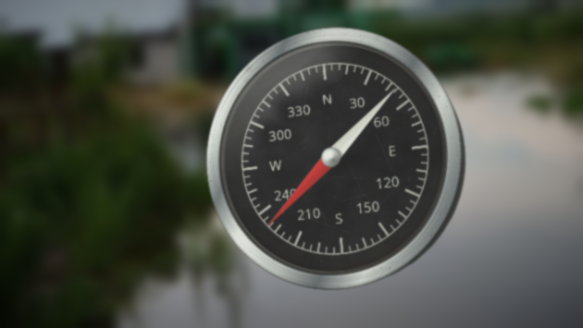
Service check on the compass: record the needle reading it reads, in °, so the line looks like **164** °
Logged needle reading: **230** °
